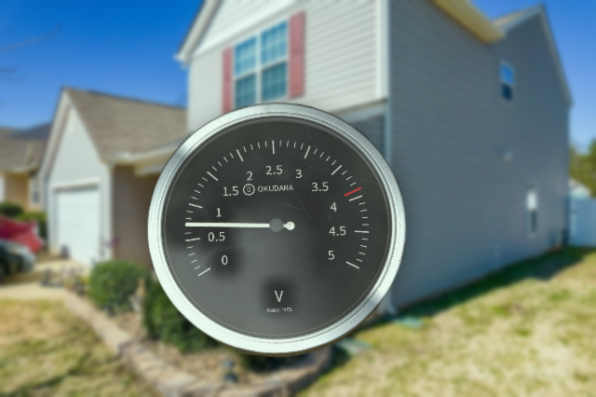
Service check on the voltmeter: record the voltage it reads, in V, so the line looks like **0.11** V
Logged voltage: **0.7** V
